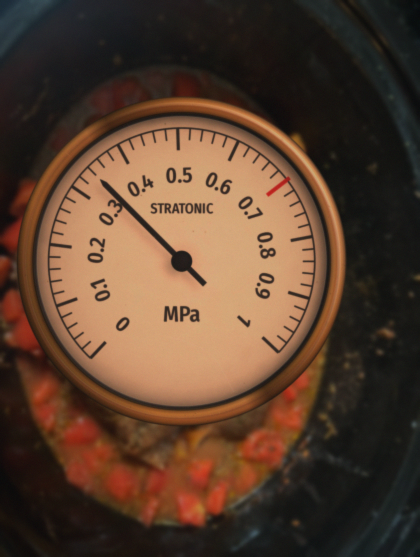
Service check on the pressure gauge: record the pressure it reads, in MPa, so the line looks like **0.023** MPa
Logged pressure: **0.34** MPa
